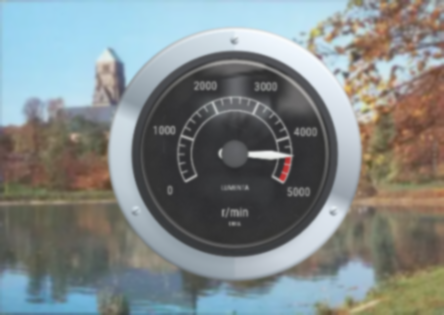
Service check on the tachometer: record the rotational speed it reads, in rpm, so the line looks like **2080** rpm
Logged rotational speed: **4400** rpm
